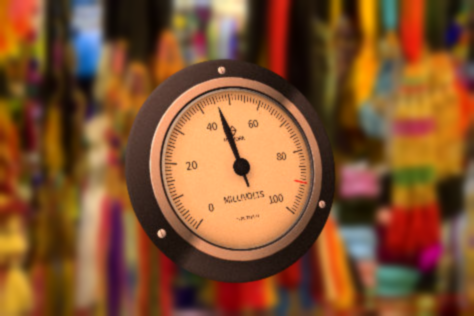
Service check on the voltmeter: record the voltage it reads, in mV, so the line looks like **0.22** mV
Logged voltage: **45** mV
